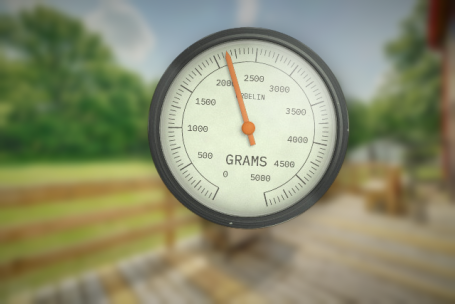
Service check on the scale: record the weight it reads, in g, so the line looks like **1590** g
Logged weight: **2150** g
